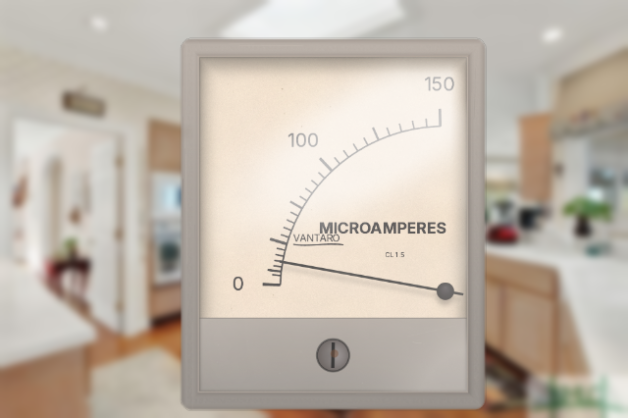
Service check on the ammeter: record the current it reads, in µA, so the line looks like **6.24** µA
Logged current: **35** µA
